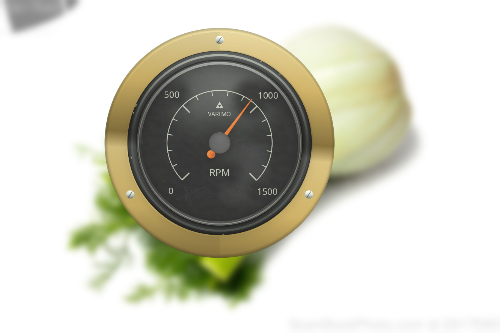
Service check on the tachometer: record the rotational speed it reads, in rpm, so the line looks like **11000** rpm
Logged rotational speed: **950** rpm
